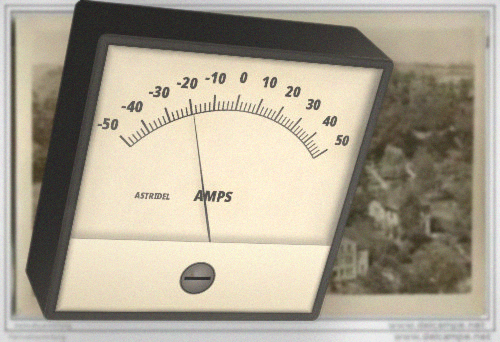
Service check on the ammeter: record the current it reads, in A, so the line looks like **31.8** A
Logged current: **-20** A
